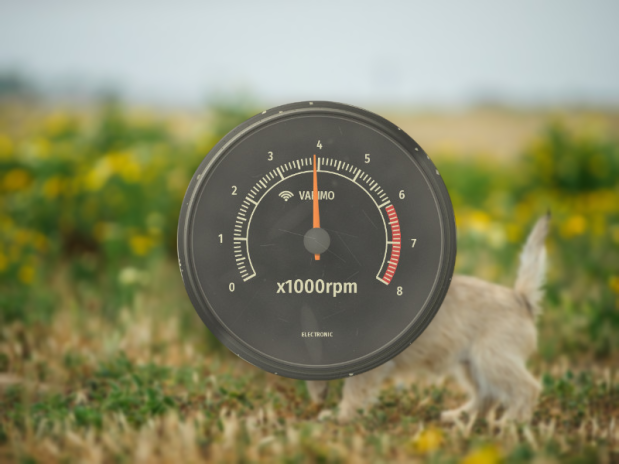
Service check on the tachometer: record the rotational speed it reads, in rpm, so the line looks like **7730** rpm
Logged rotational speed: **3900** rpm
